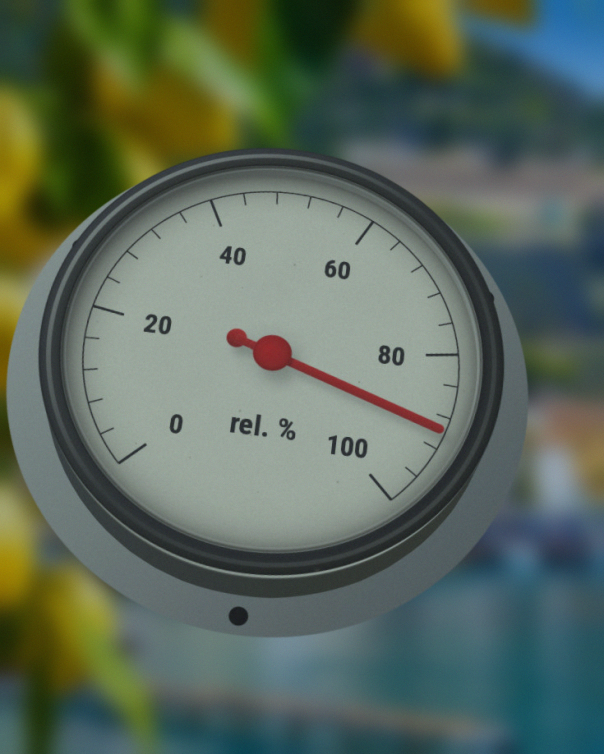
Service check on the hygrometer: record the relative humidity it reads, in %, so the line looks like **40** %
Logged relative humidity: **90** %
